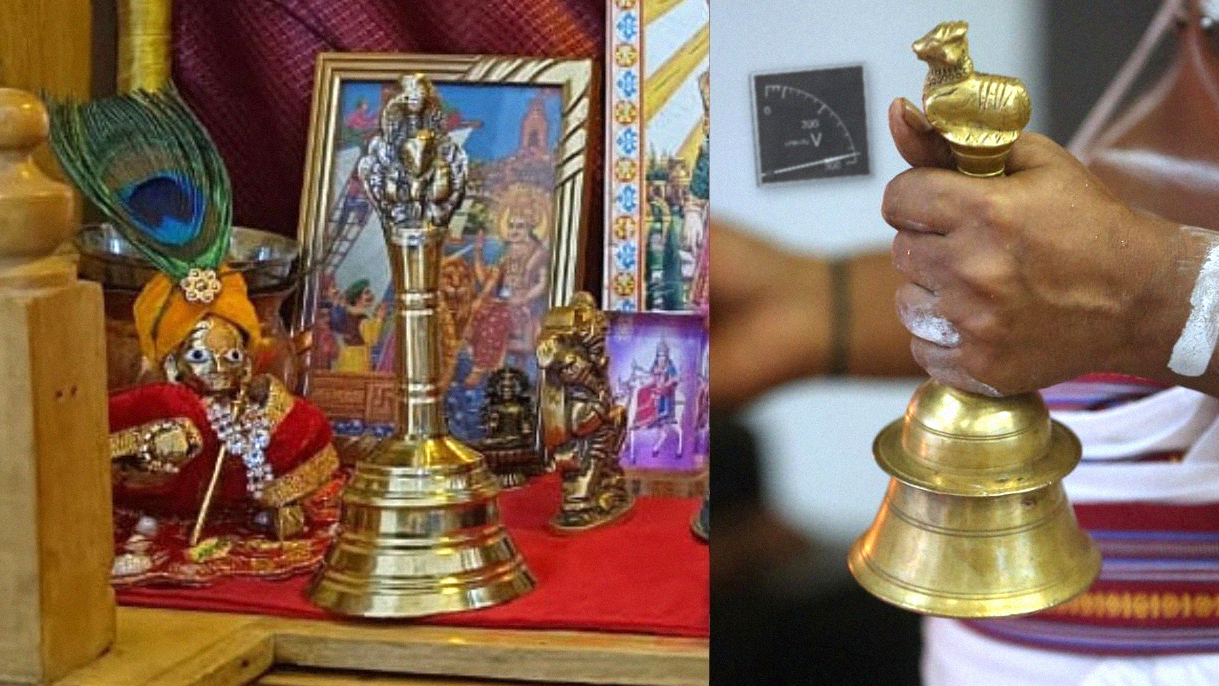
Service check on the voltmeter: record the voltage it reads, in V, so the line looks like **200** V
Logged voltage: **290** V
